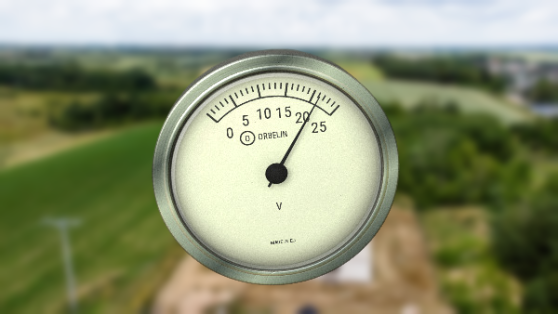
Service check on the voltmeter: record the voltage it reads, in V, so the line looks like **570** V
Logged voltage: **21** V
